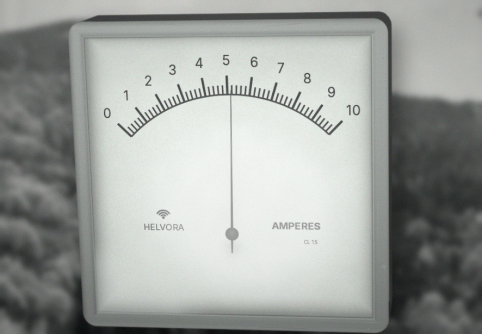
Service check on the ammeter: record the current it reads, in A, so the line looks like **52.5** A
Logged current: **5.2** A
